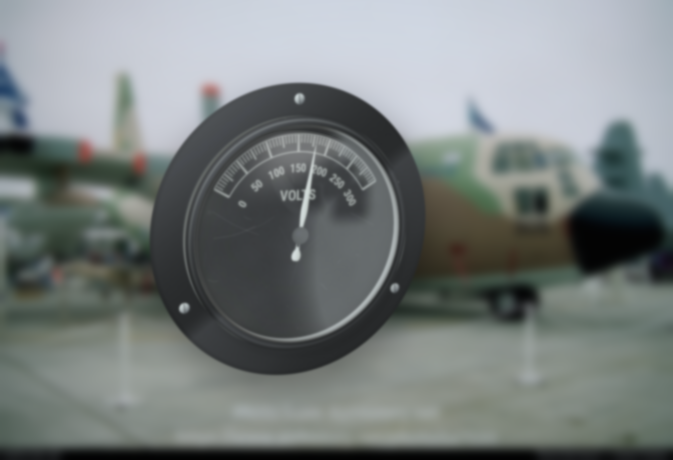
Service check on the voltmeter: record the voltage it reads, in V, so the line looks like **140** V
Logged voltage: **175** V
